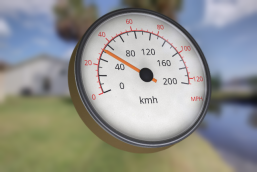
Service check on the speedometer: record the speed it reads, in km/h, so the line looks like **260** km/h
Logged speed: **50** km/h
